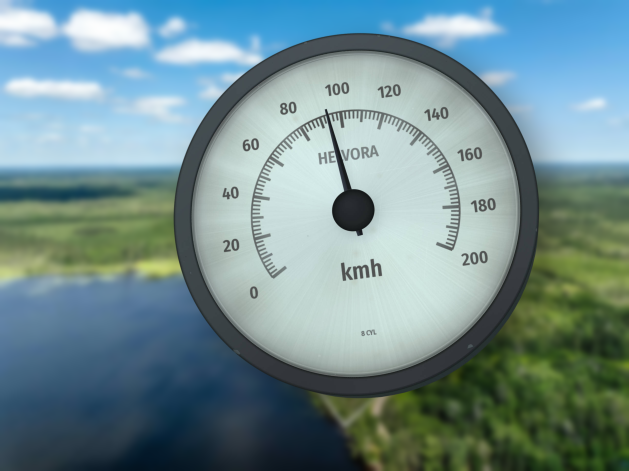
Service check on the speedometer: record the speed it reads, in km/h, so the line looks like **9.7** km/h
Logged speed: **94** km/h
